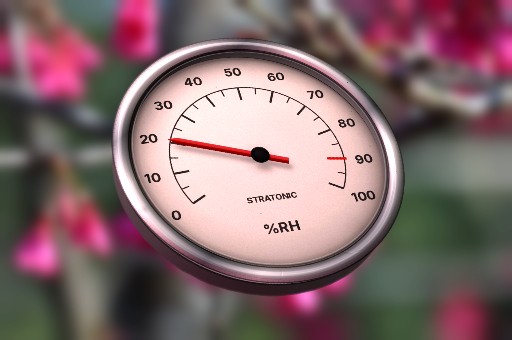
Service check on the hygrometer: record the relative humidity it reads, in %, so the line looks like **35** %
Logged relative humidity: **20** %
